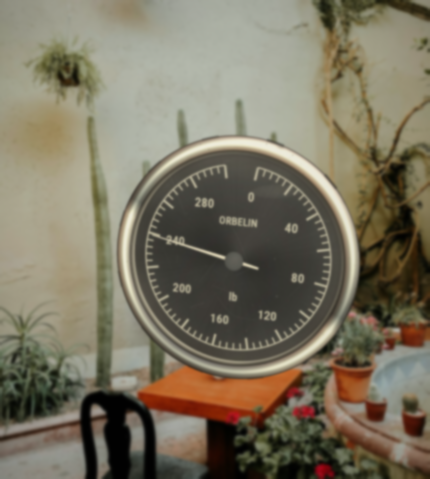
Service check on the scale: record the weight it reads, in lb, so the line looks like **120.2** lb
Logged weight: **240** lb
